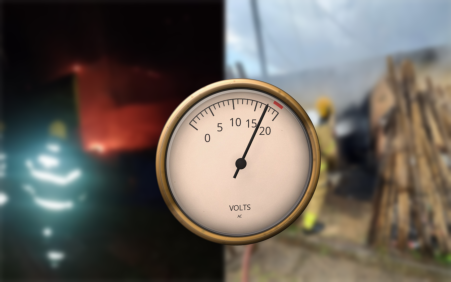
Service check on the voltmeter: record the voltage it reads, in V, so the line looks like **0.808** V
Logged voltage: **17** V
